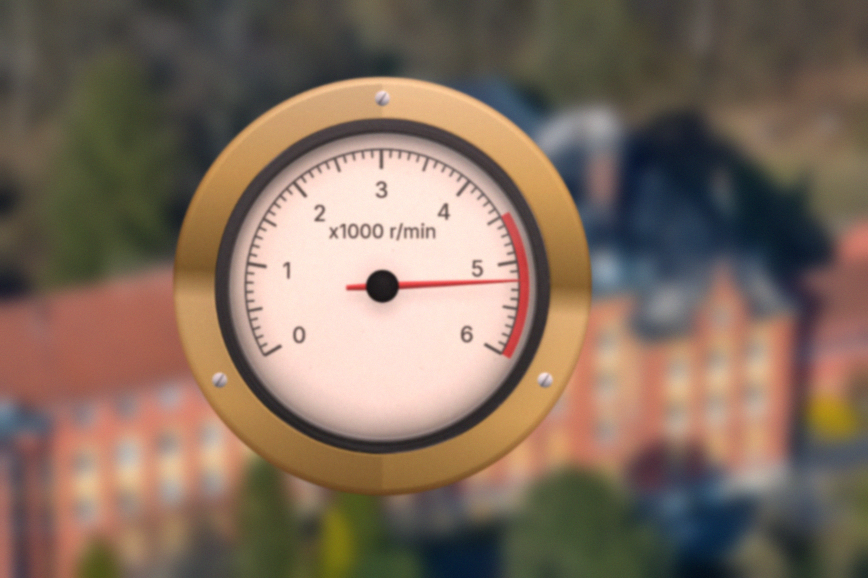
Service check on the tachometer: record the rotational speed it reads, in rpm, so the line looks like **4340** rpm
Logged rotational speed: **5200** rpm
